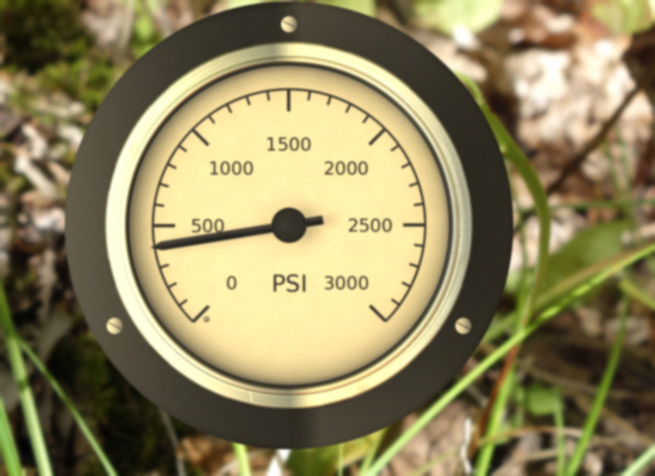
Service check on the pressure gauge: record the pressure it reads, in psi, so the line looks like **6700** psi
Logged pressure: **400** psi
